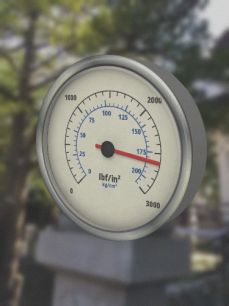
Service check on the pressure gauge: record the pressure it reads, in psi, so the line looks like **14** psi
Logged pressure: **2600** psi
